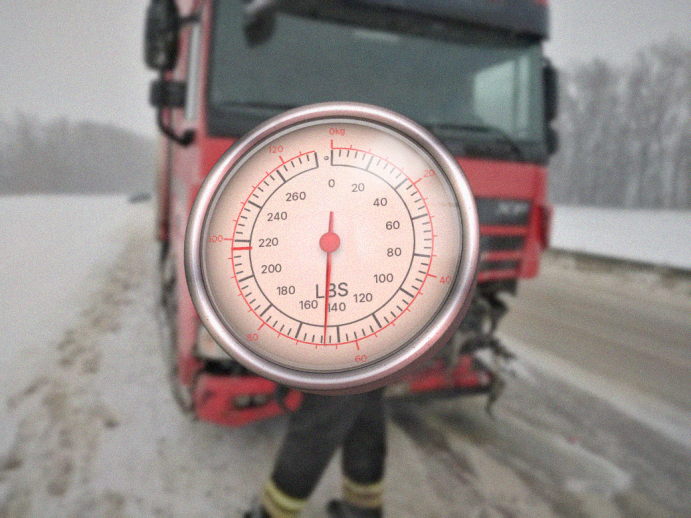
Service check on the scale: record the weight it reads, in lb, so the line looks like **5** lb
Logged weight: **146** lb
